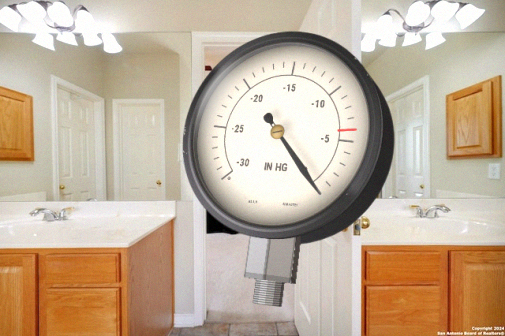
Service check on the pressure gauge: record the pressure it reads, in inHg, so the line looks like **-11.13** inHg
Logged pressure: **0** inHg
